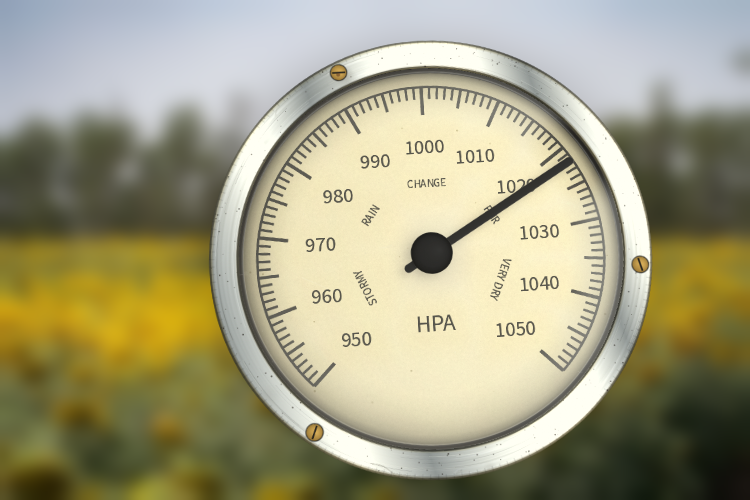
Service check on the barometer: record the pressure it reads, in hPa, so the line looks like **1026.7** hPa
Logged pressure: **1022** hPa
